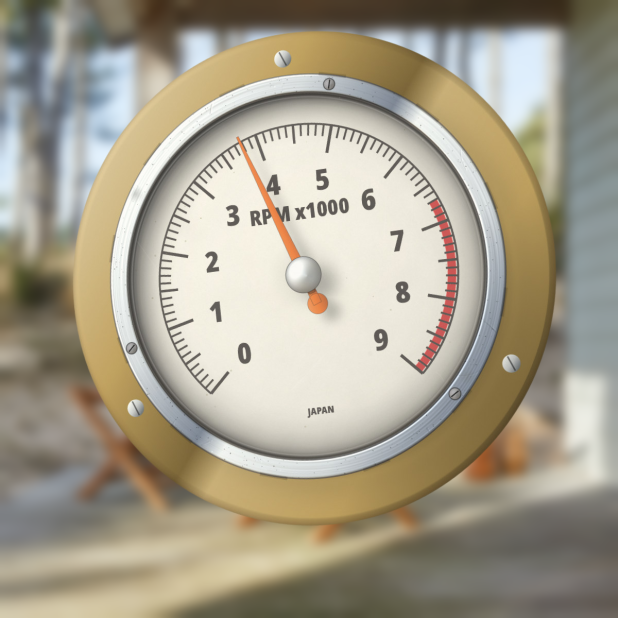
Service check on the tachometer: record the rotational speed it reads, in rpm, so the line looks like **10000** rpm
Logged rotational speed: **3800** rpm
